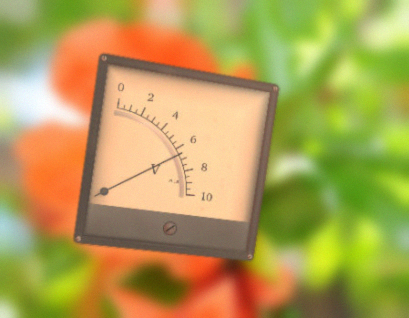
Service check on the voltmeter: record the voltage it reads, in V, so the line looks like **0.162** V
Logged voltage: **6.5** V
